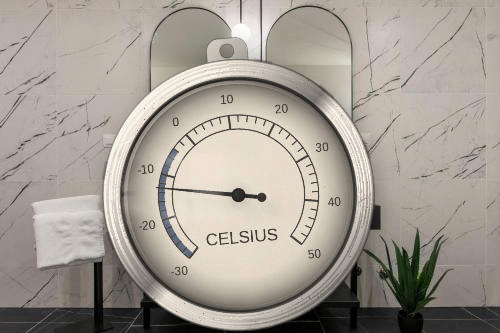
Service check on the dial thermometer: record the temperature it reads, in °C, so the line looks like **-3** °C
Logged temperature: **-13** °C
